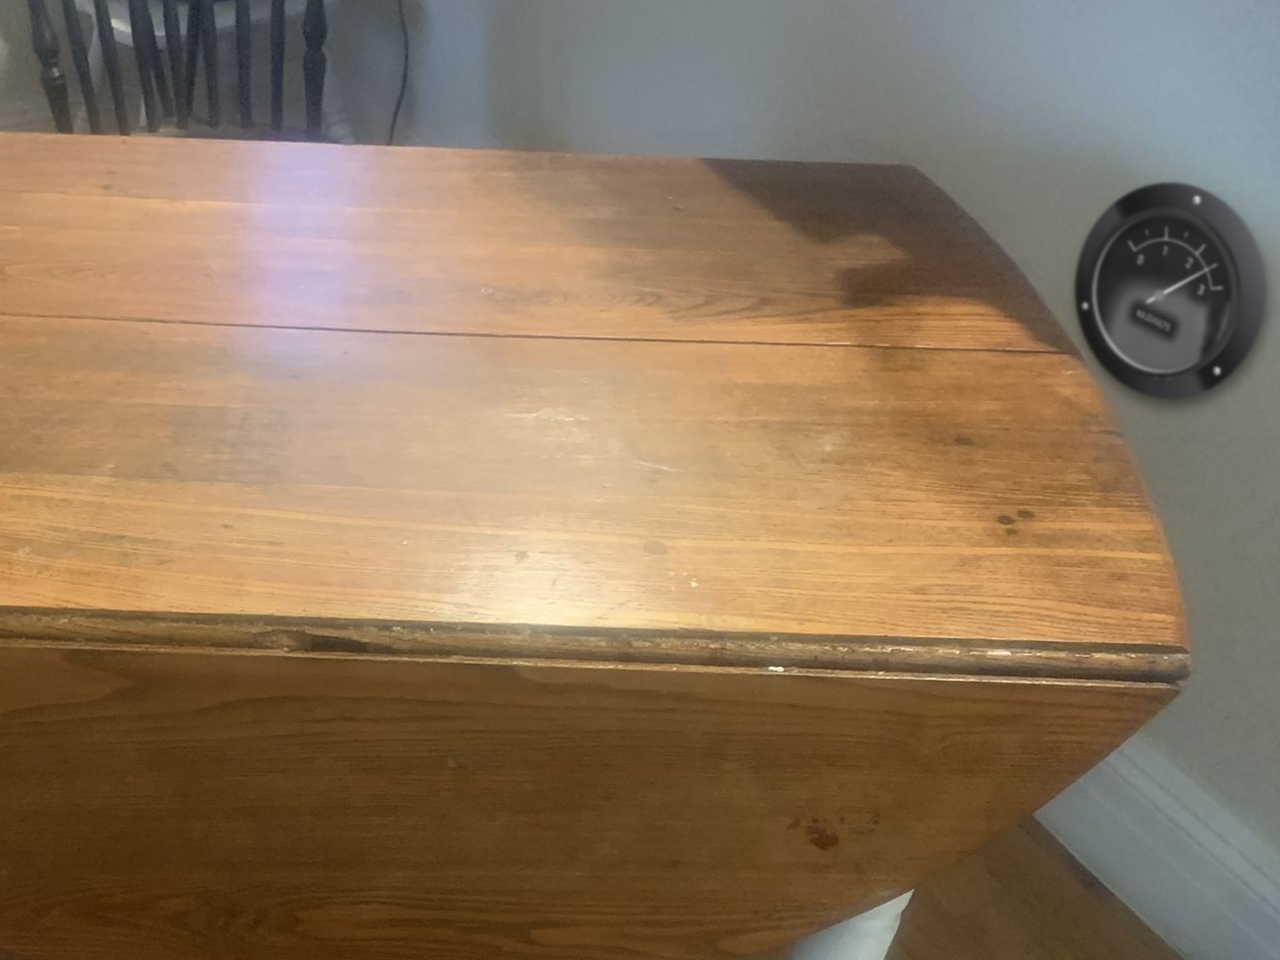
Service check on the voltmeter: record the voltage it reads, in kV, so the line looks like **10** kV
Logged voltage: **2.5** kV
